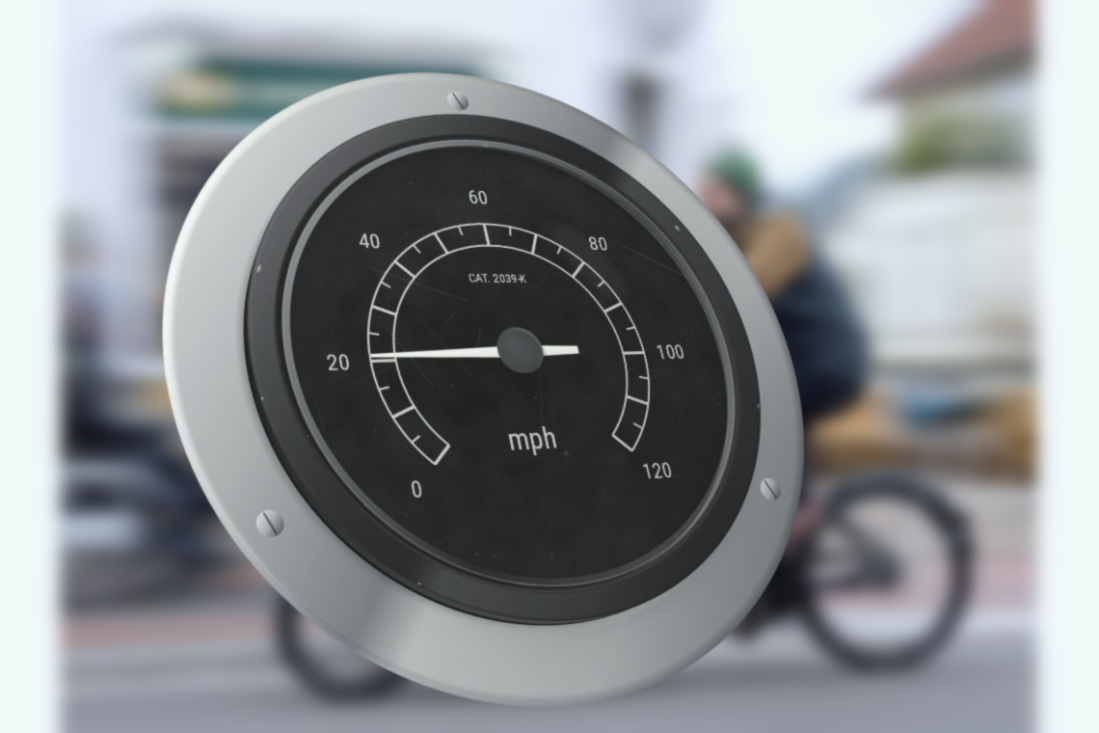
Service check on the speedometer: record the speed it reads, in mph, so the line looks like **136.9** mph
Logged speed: **20** mph
